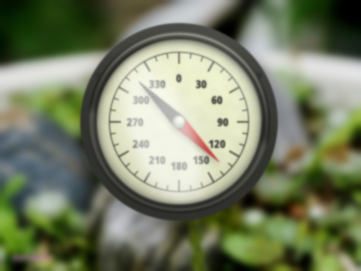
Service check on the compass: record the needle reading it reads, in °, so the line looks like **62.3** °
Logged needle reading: **135** °
